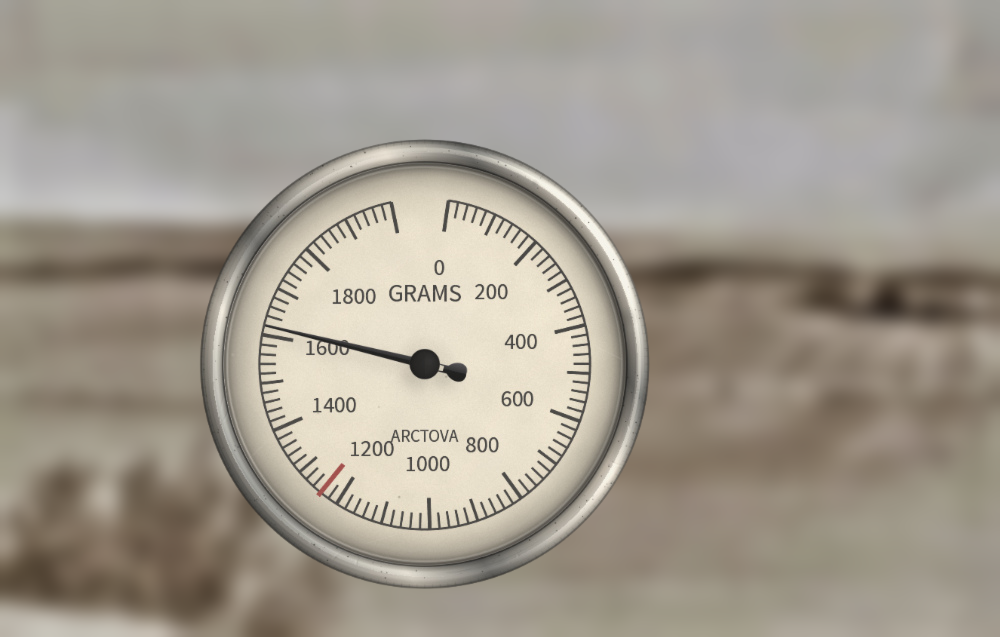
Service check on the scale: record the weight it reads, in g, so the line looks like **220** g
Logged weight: **1620** g
